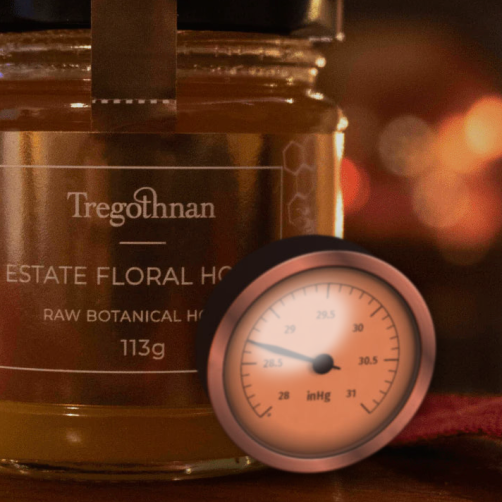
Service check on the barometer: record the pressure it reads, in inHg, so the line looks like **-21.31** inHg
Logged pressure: **28.7** inHg
